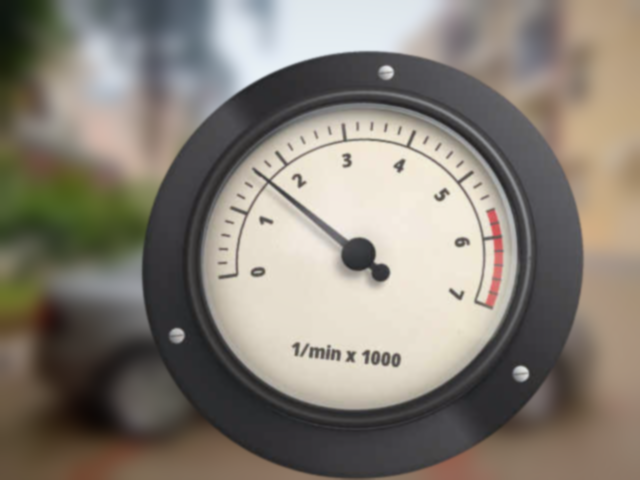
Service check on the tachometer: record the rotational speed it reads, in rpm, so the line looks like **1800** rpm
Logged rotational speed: **1600** rpm
